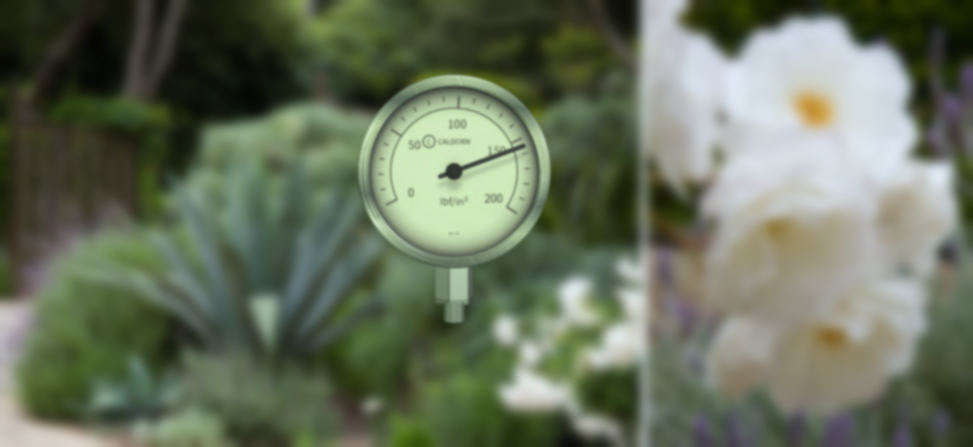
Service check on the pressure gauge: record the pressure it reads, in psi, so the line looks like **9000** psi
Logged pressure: **155** psi
